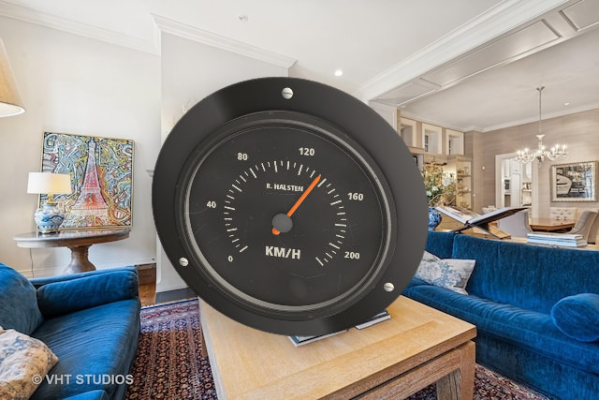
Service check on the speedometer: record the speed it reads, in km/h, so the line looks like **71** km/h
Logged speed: **135** km/h
